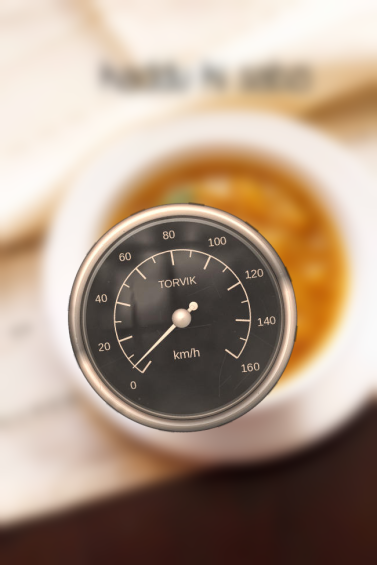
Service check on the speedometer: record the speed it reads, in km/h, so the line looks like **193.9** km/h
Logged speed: **5** km/h
